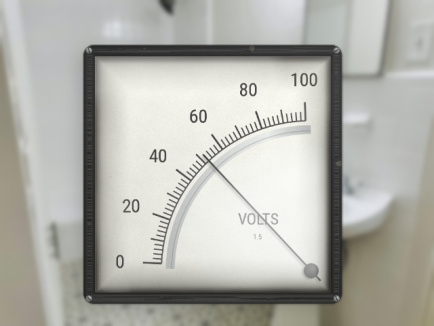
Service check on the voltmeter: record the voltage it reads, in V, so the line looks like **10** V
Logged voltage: **52** V
